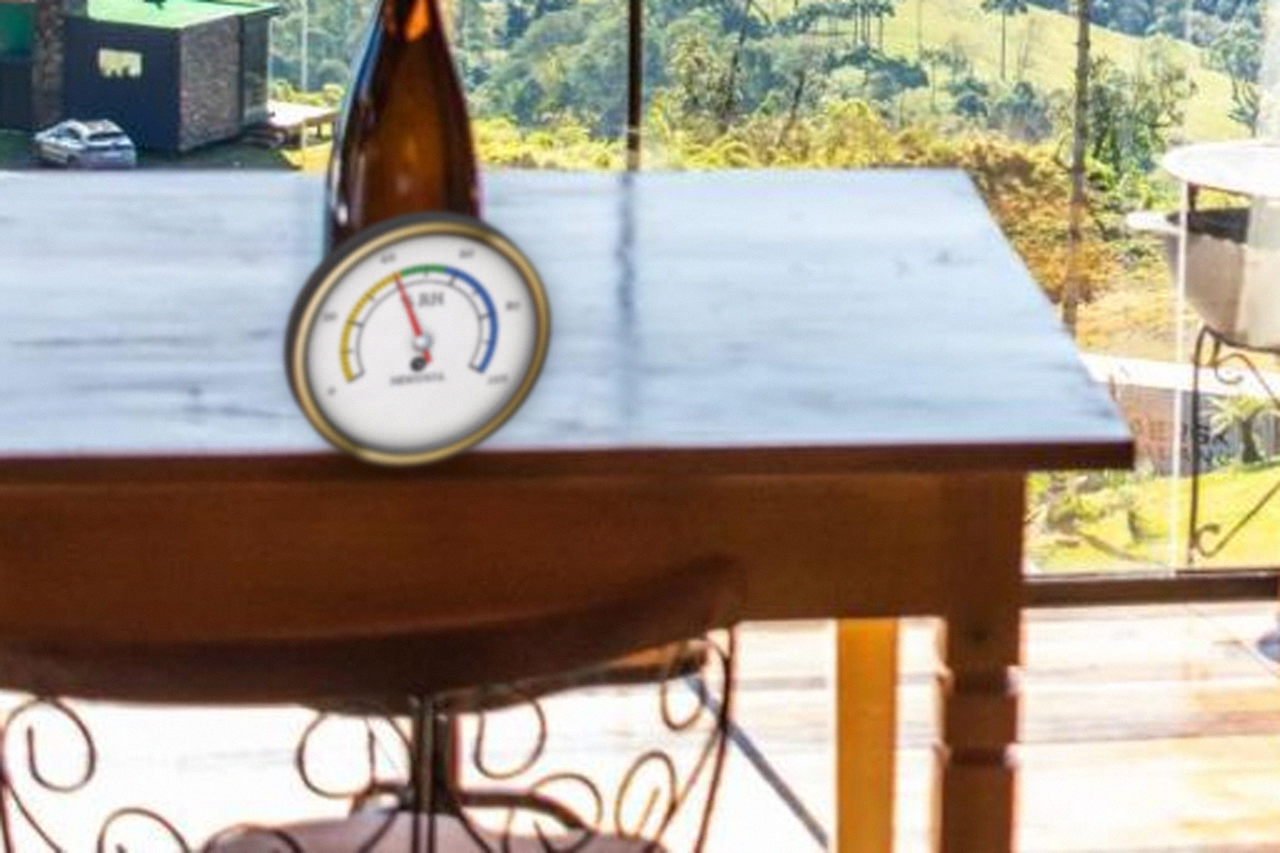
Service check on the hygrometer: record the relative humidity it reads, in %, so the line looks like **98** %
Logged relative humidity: **40** %
